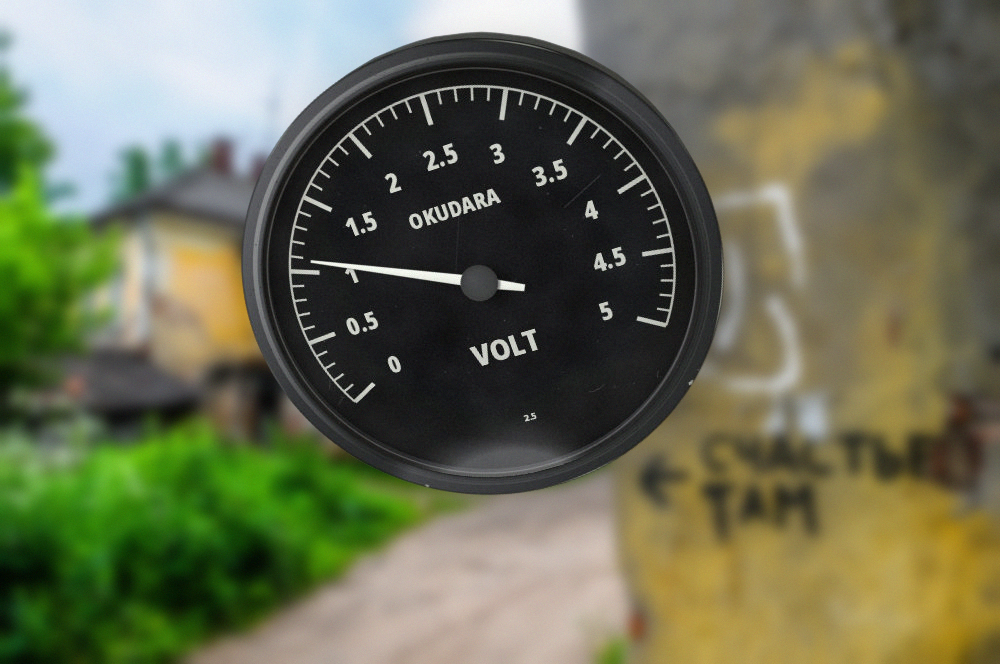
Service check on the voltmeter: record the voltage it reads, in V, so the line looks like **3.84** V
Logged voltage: **1.1** V
